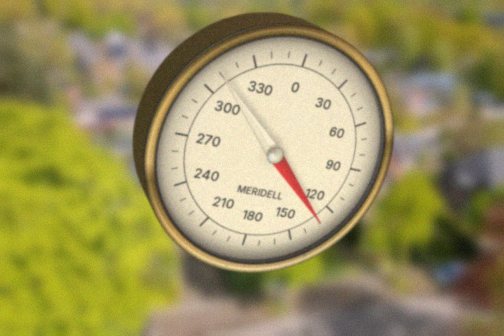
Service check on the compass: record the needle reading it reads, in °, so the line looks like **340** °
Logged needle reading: **130** °
